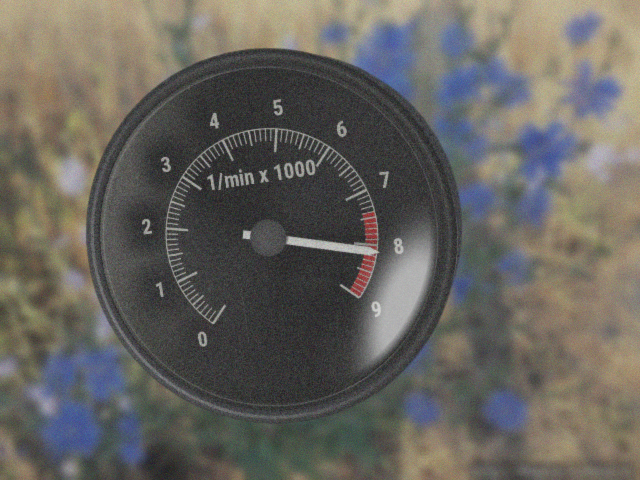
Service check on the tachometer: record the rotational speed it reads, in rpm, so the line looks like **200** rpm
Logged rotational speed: **8100** rpm
